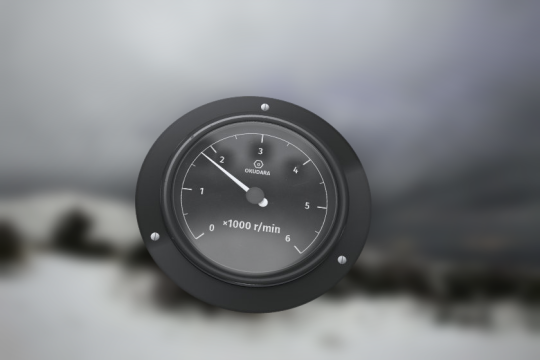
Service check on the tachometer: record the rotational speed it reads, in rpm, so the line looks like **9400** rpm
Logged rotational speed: **1750** rpm
